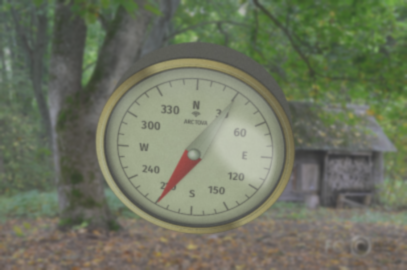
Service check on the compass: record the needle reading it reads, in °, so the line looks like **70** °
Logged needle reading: **210** °
